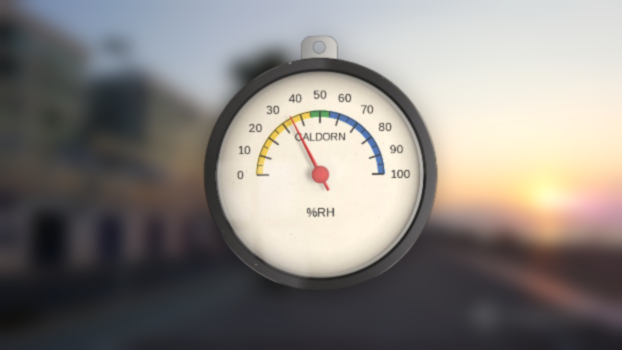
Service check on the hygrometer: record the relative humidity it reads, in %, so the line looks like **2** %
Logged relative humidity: **35** %
